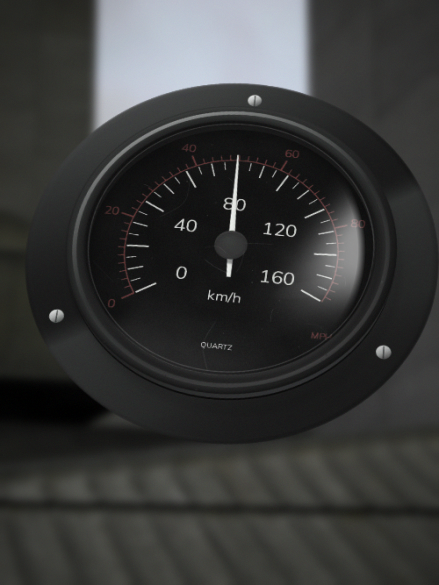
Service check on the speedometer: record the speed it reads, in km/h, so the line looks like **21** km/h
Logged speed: **80** km/h
